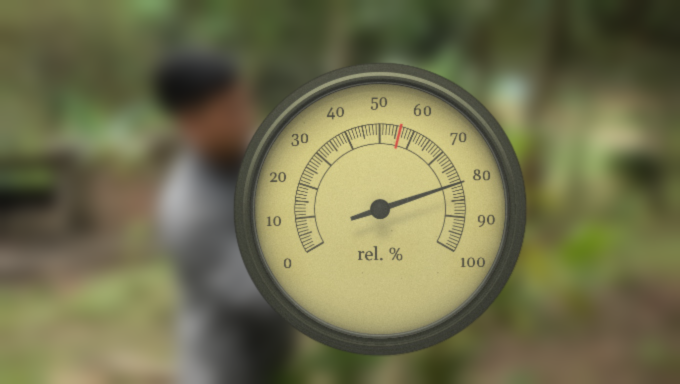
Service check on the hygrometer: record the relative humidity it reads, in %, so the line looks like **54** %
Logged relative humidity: **80** %
